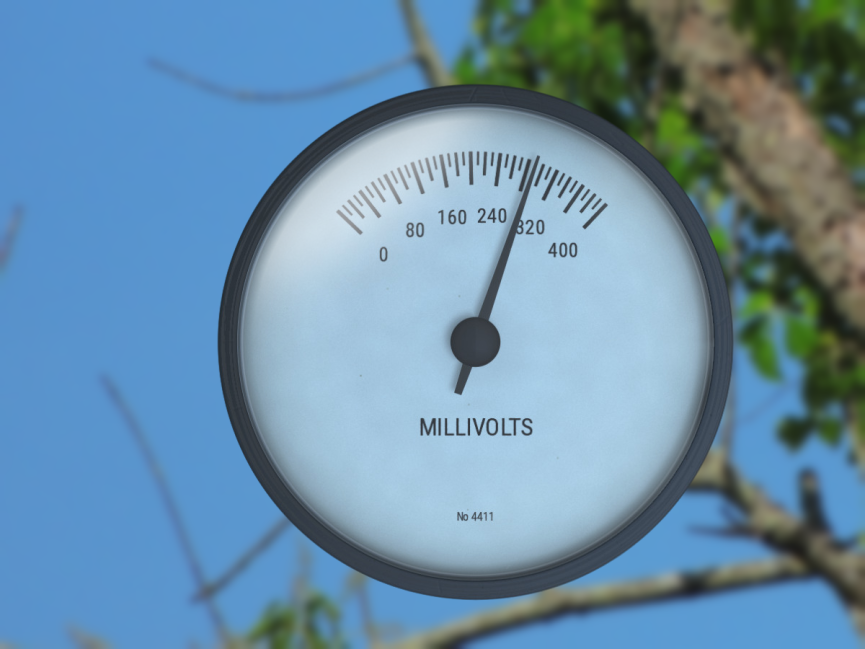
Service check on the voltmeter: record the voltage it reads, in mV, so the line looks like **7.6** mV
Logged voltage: **290** mV
